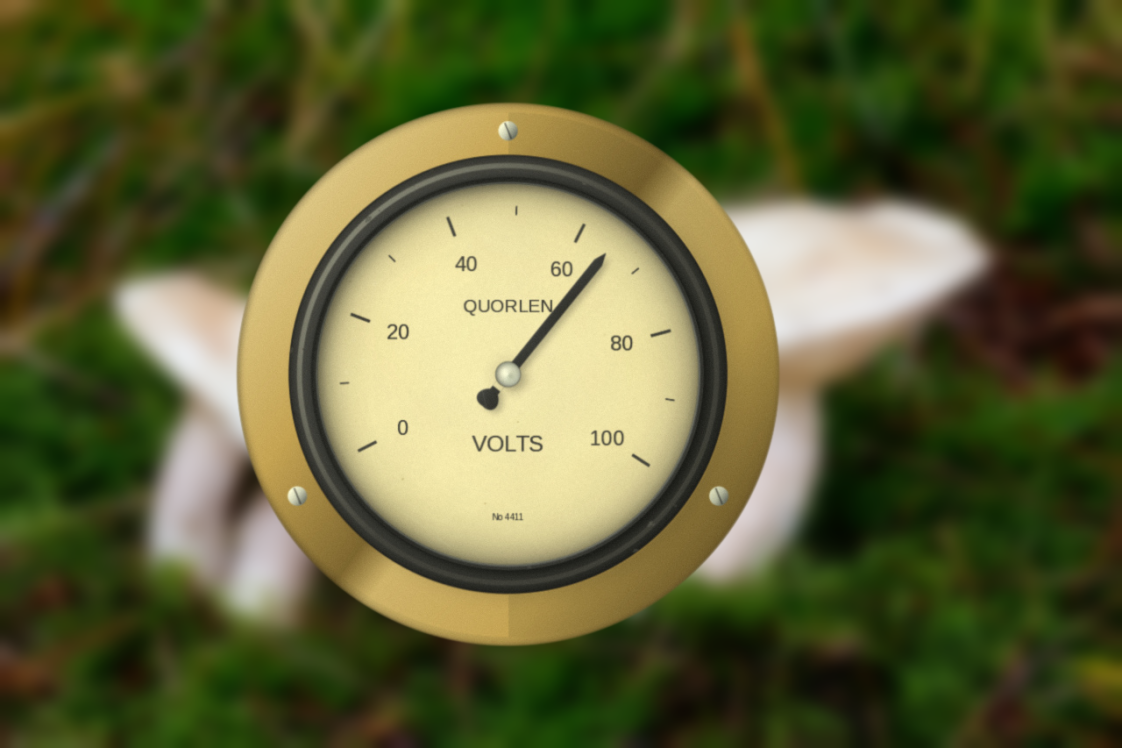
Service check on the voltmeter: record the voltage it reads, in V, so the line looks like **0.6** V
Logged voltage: **65** V
